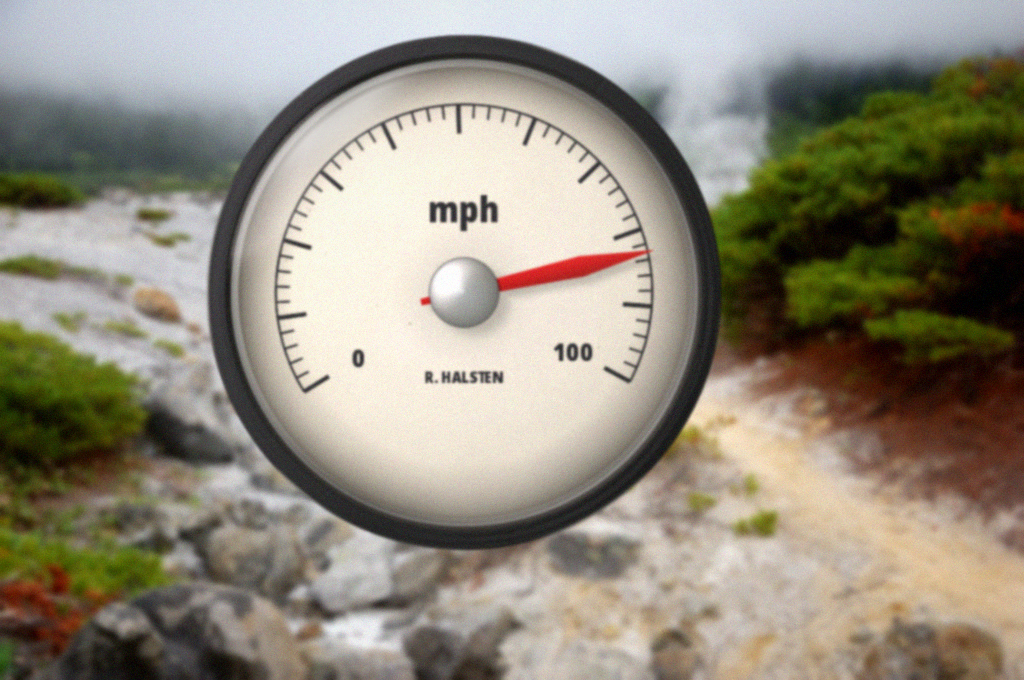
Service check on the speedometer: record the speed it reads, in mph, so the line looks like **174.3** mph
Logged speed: **83** mph
